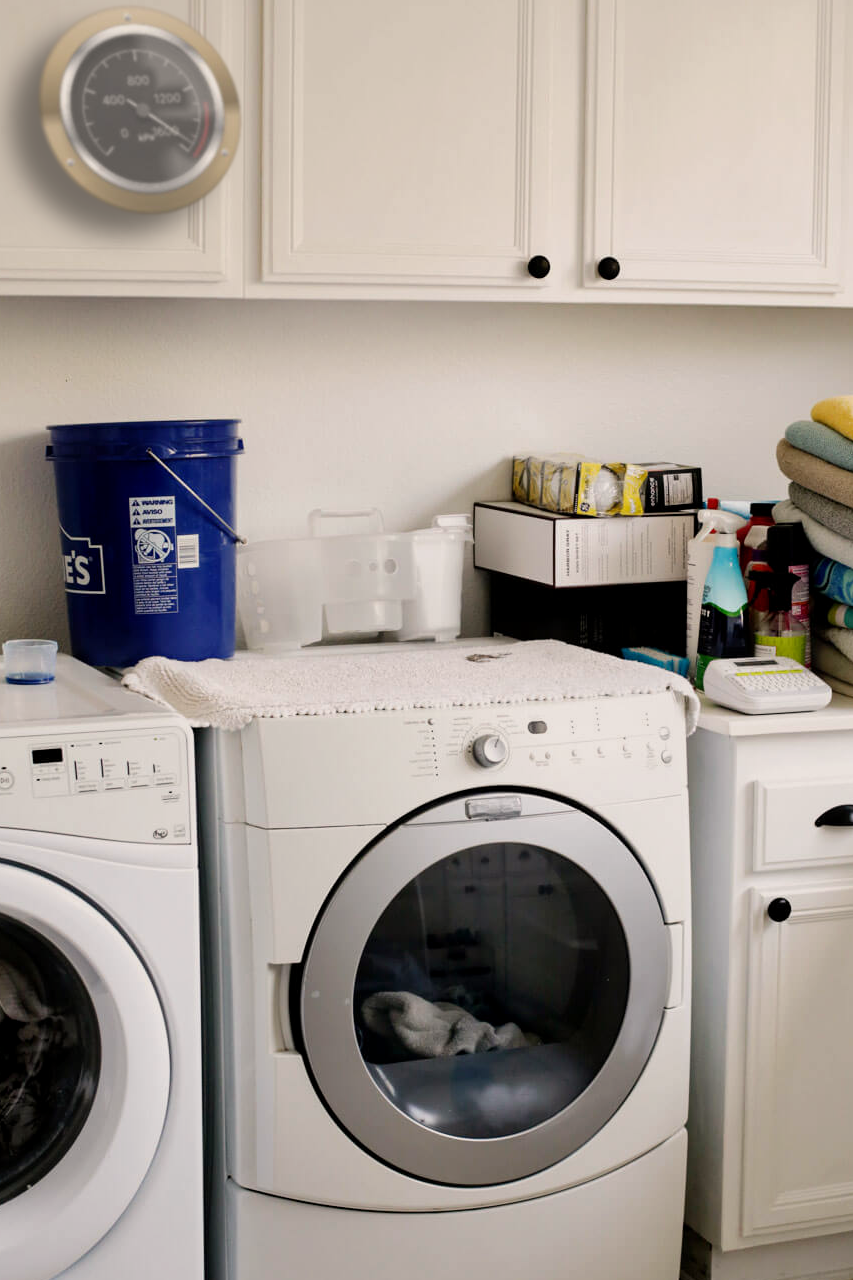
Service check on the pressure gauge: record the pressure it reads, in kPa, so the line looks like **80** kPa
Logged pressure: **1550** kPa
